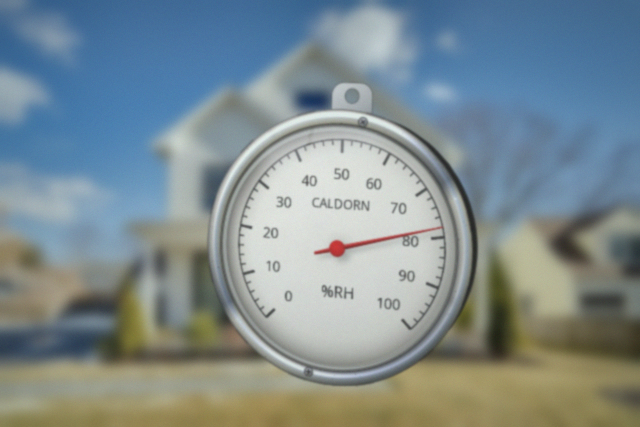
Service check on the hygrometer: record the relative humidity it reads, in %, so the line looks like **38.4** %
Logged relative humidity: **78** %
